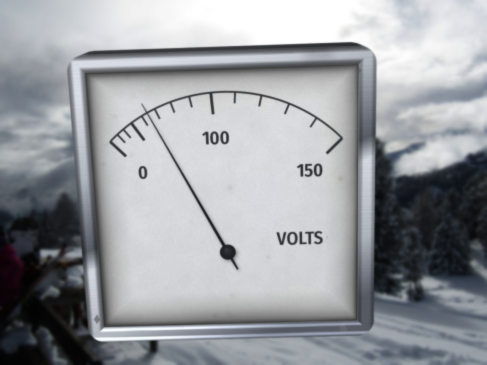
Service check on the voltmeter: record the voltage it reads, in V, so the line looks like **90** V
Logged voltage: **65** V
